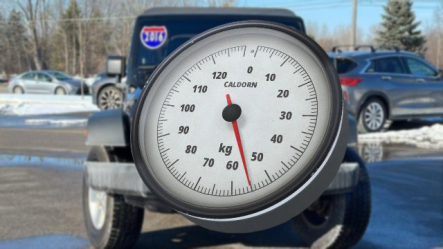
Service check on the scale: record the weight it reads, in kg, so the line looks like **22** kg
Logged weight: **55** kg
